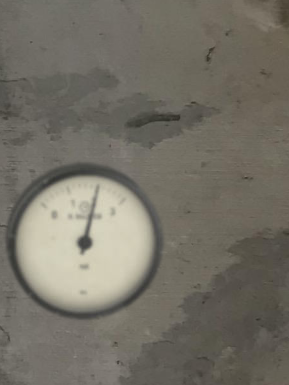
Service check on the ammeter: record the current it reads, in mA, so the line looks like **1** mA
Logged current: **2** mA
